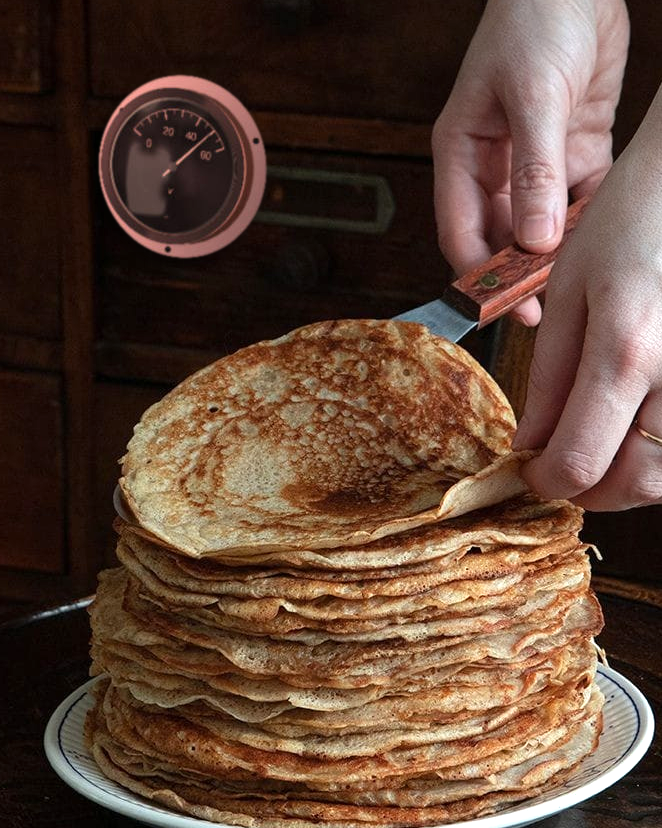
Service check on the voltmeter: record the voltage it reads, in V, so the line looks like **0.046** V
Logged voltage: **50** V
